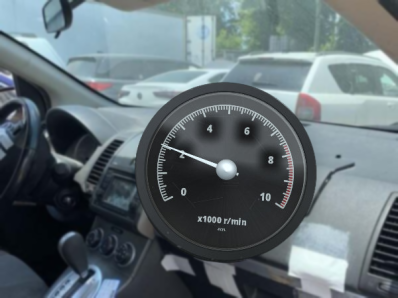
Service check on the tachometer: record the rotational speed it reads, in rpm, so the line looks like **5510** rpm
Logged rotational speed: **2000** rpm
